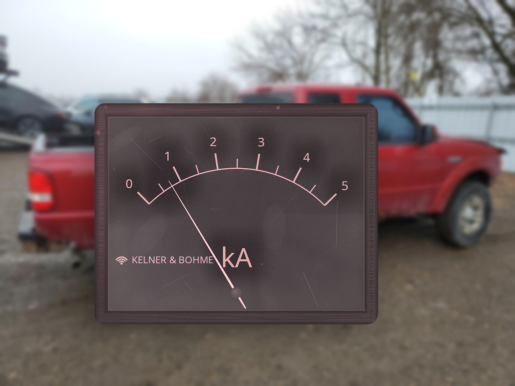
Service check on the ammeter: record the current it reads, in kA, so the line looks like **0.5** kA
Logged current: **0.75** kA
